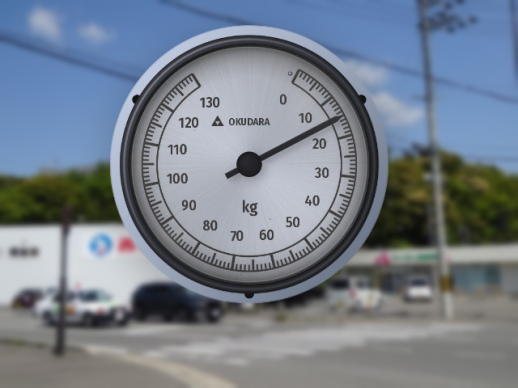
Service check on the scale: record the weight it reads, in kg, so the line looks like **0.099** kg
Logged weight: **15** kg
